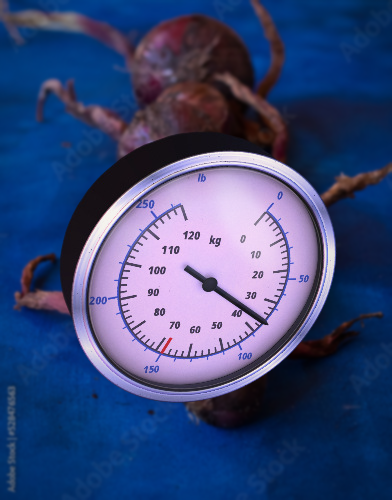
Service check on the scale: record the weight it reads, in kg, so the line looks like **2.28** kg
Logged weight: **36** kg
